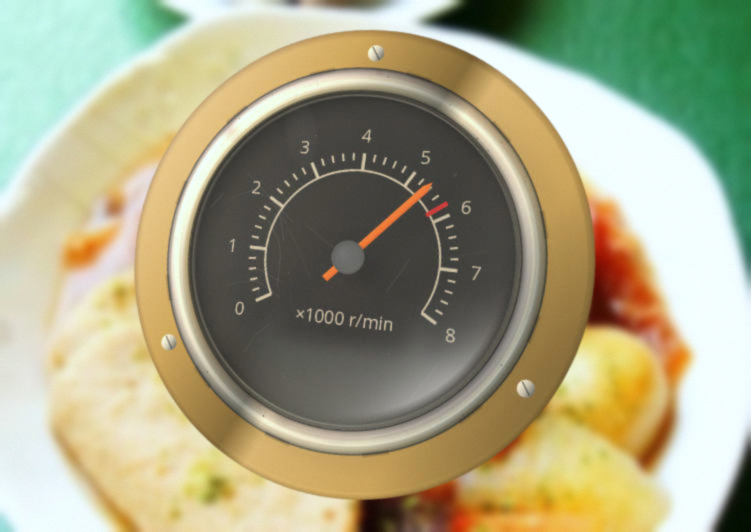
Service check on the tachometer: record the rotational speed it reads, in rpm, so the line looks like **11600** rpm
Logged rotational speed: **5400** rpm
